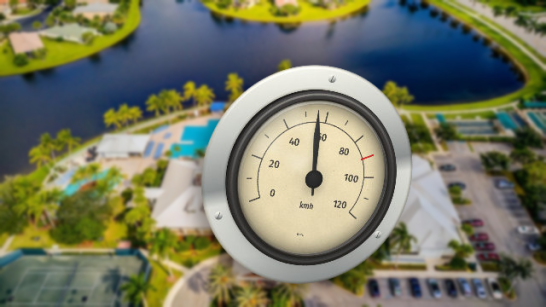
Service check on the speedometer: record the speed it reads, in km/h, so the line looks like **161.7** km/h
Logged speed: **55** km/h
